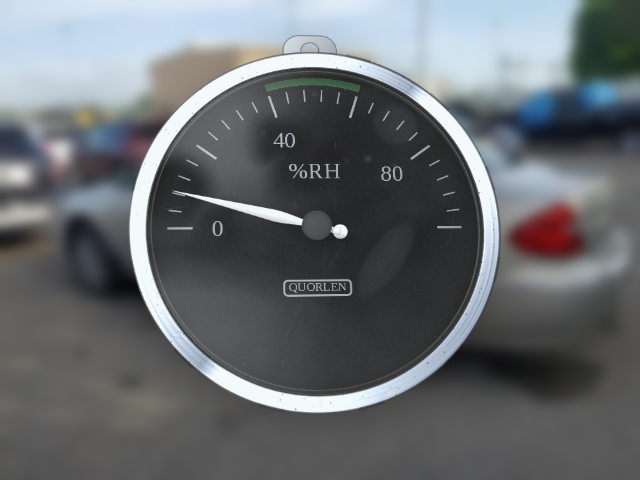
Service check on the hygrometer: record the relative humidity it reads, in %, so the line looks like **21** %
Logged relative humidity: **8** %
